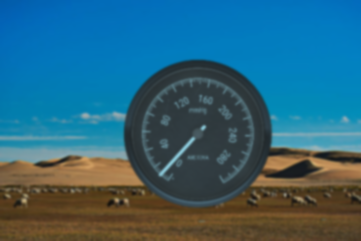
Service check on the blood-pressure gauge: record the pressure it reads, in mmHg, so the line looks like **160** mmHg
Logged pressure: **10** mmHg
